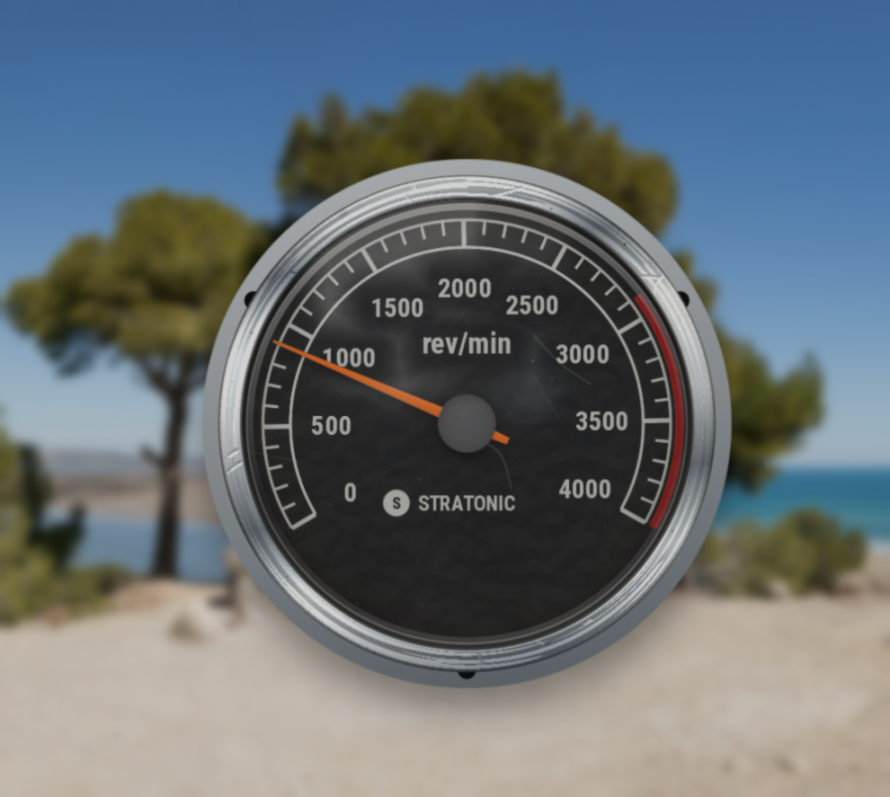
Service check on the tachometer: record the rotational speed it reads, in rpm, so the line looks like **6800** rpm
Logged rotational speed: **900** rpm
